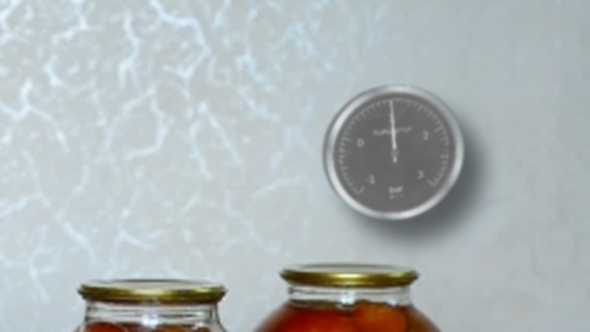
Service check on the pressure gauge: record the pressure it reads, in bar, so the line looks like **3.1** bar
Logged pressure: **1** bar
